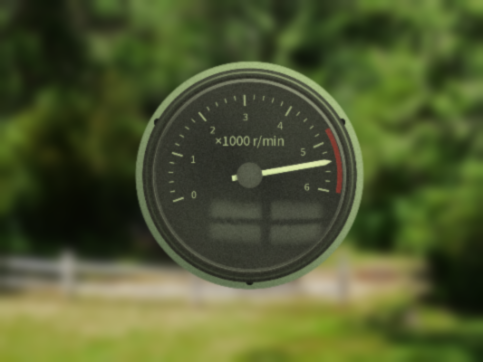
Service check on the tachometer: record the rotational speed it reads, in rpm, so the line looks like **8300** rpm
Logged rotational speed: **5400** rpm
